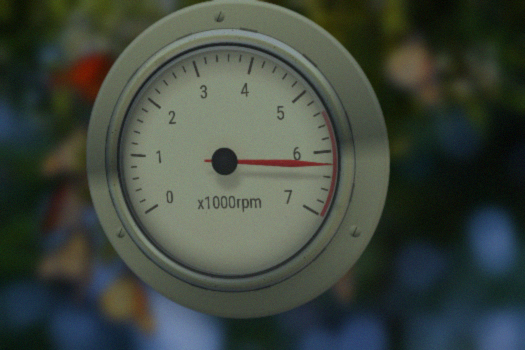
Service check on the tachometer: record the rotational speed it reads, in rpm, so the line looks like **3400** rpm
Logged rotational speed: **6200** rpm
